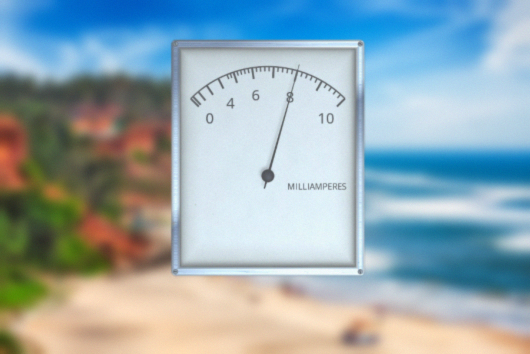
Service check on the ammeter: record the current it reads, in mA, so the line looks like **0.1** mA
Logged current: **8** mA
